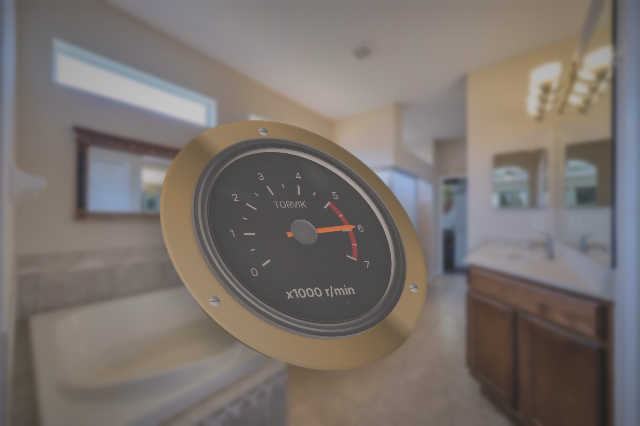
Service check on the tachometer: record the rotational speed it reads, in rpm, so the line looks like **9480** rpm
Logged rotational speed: **6000** rpm
